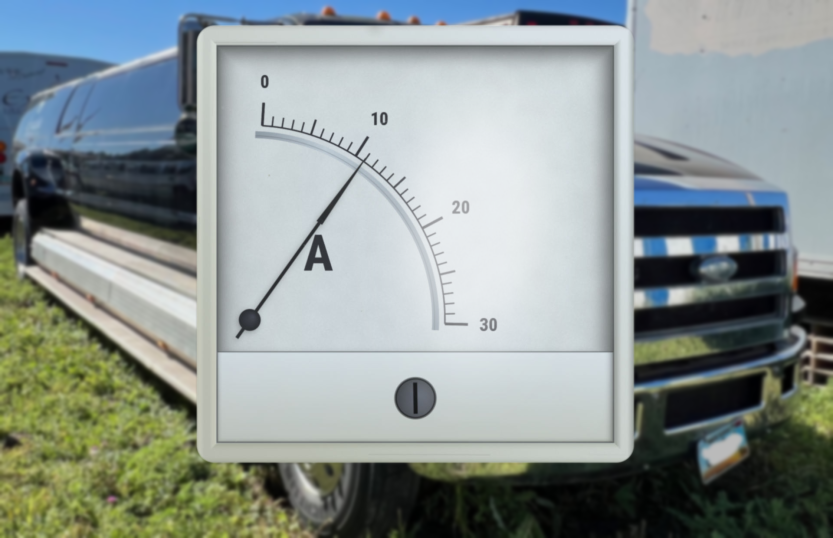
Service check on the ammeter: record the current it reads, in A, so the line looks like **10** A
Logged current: **11** A
